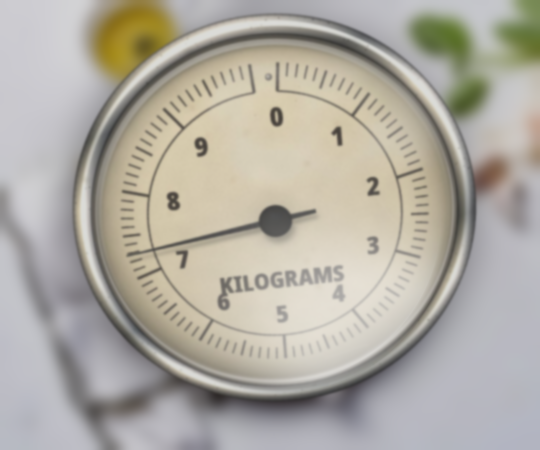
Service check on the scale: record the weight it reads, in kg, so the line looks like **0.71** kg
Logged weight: **7.3** kg
